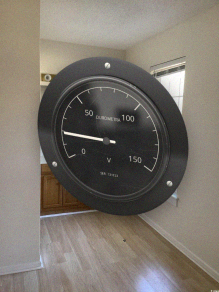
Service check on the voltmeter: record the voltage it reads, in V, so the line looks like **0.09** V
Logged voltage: **20** V
